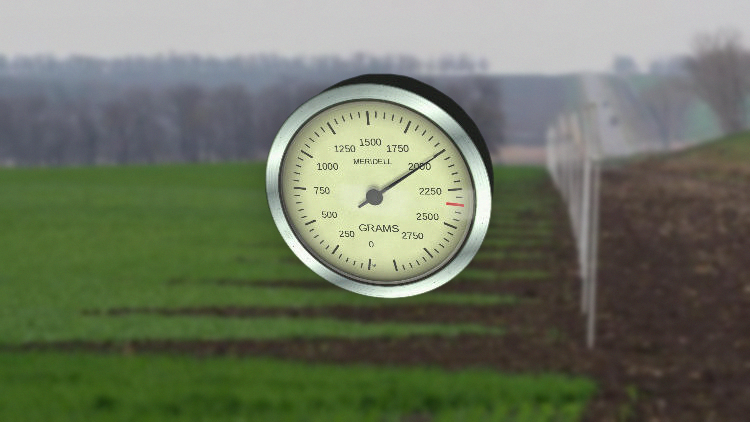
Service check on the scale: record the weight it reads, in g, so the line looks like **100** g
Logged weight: **2000** g
